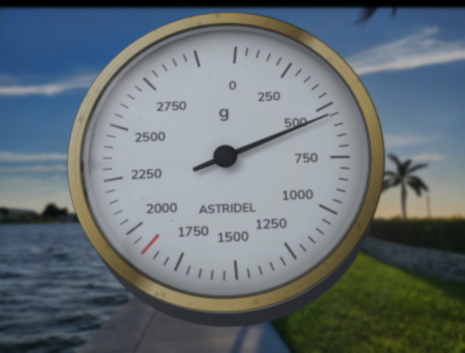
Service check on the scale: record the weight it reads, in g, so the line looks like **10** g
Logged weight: **550** g
